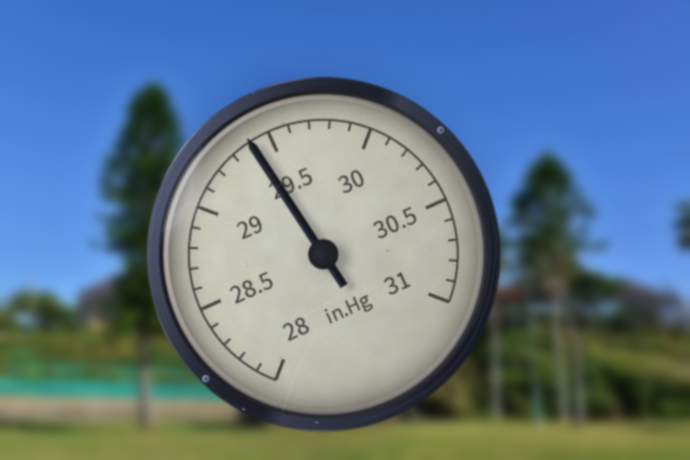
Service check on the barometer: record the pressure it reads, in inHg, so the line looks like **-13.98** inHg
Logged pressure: **29.4** inHg
